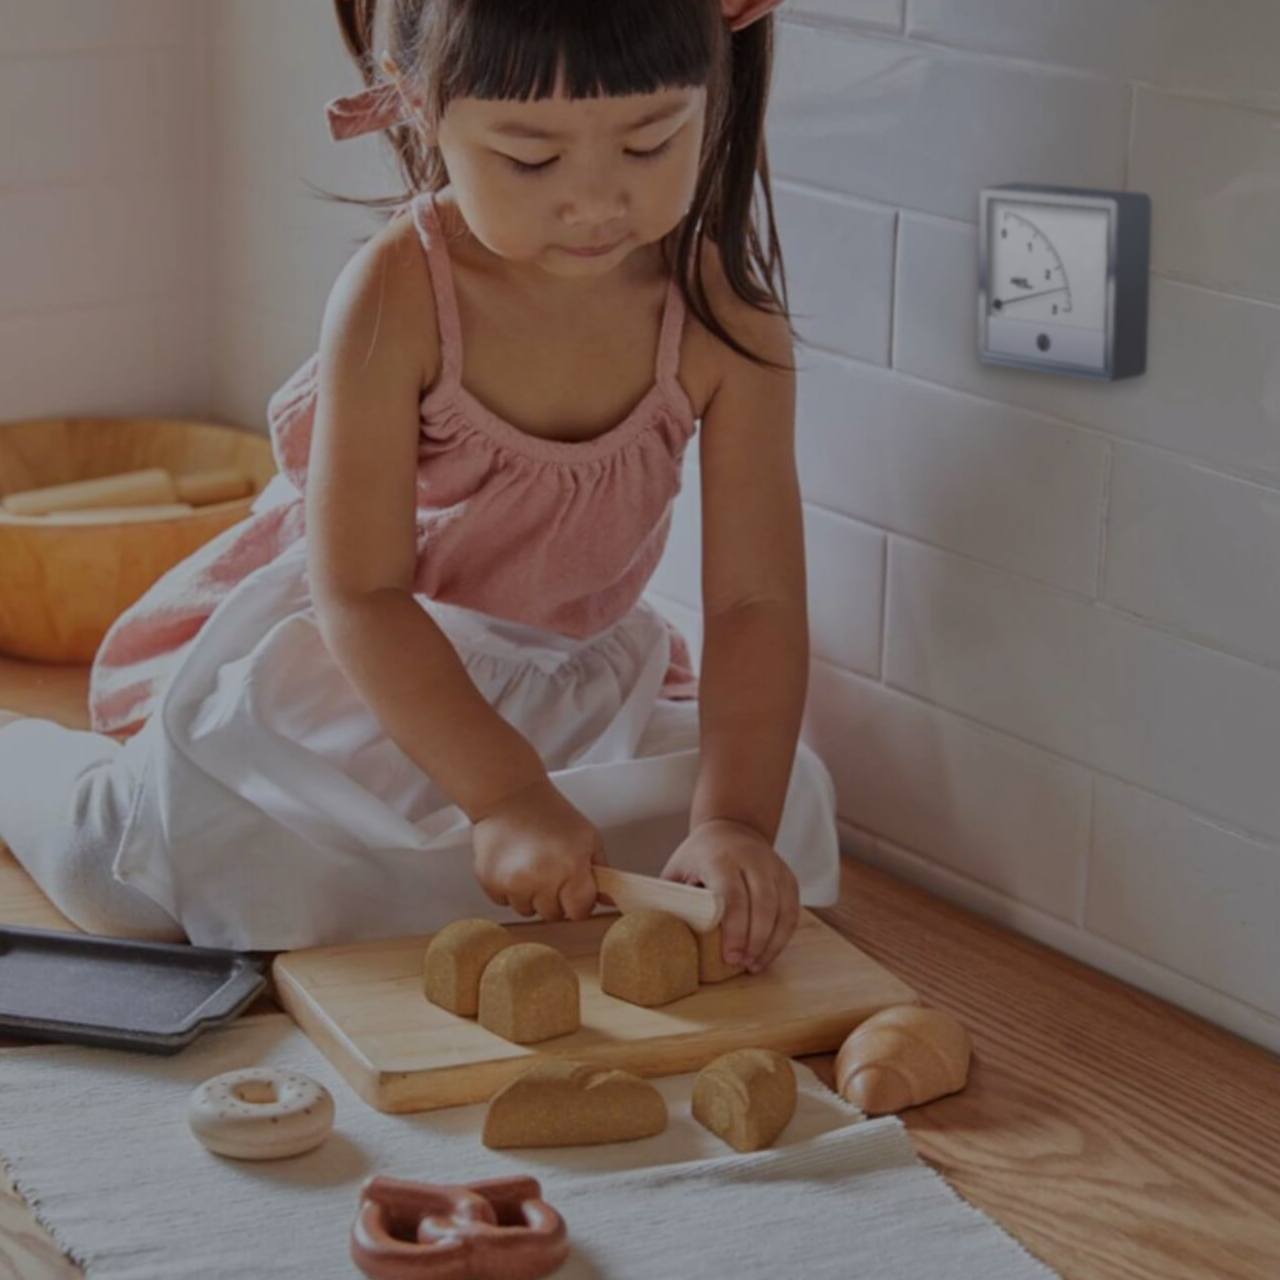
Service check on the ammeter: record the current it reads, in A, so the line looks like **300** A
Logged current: **2.5** A
